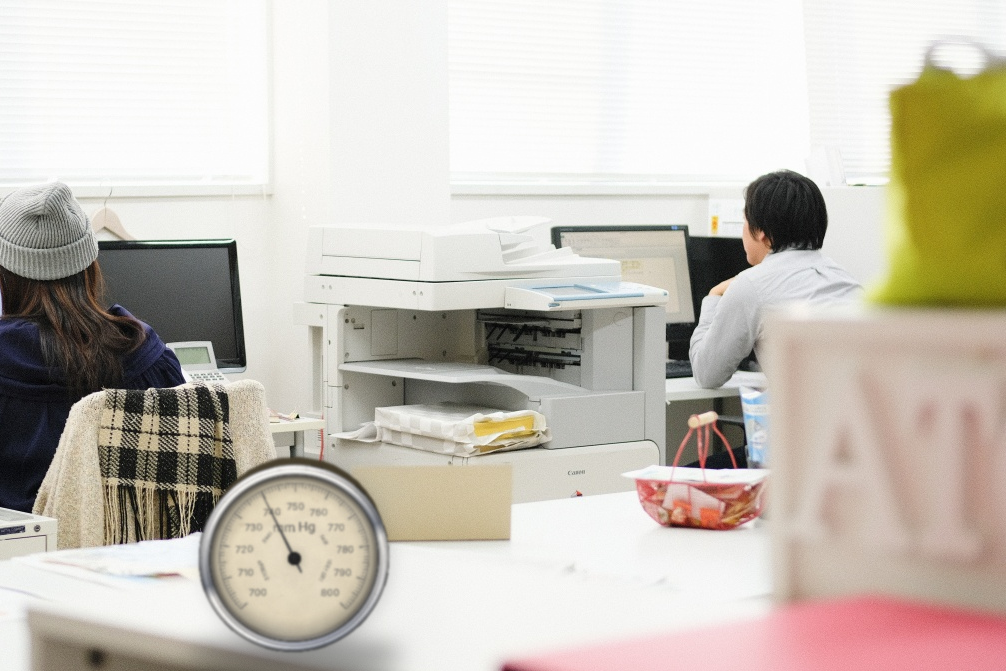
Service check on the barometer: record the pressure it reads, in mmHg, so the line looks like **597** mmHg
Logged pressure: **740** mmHg
